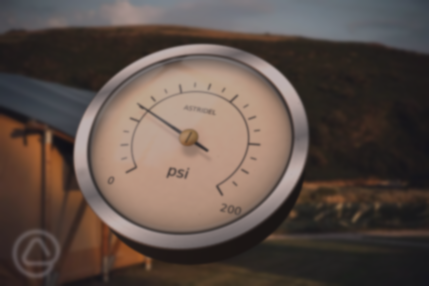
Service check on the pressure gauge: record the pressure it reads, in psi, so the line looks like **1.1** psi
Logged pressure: **50** psi
